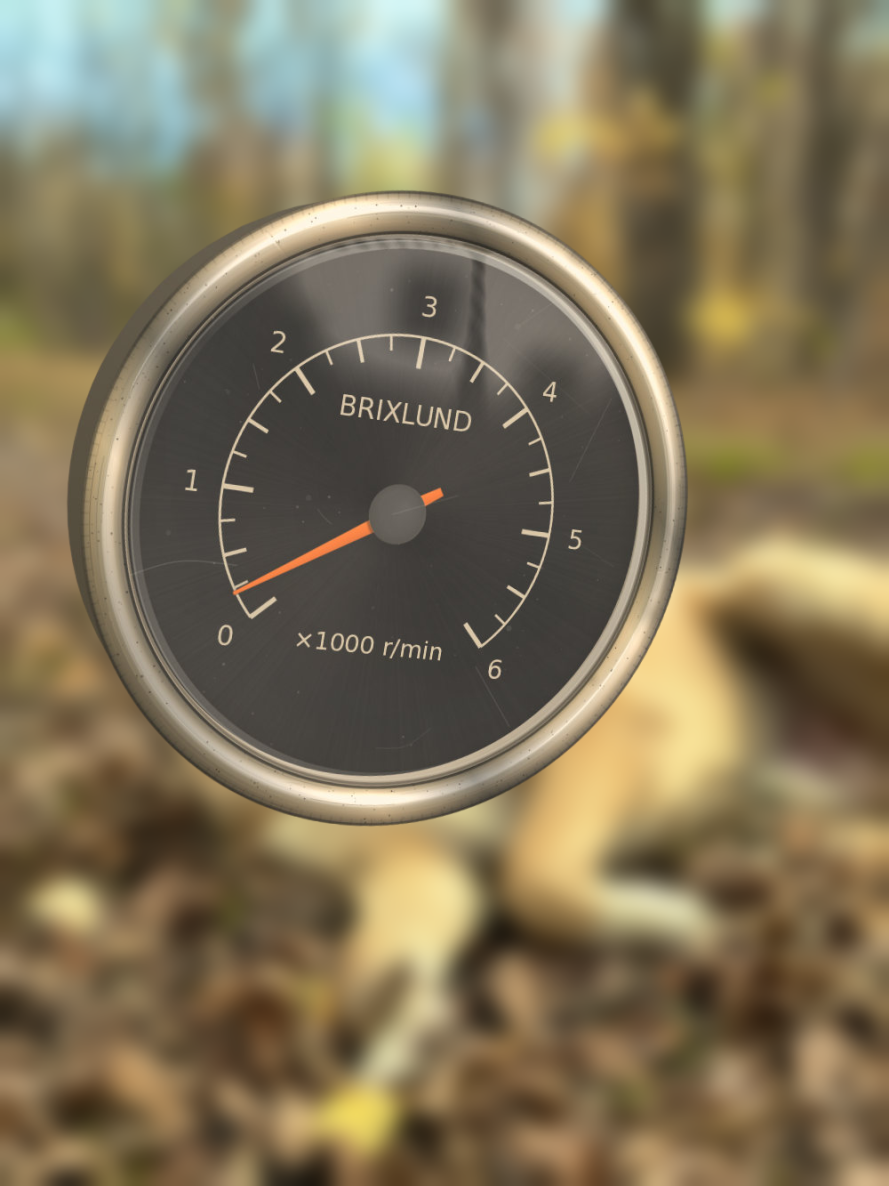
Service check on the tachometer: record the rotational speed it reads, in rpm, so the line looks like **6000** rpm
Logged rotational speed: **250** rpm
